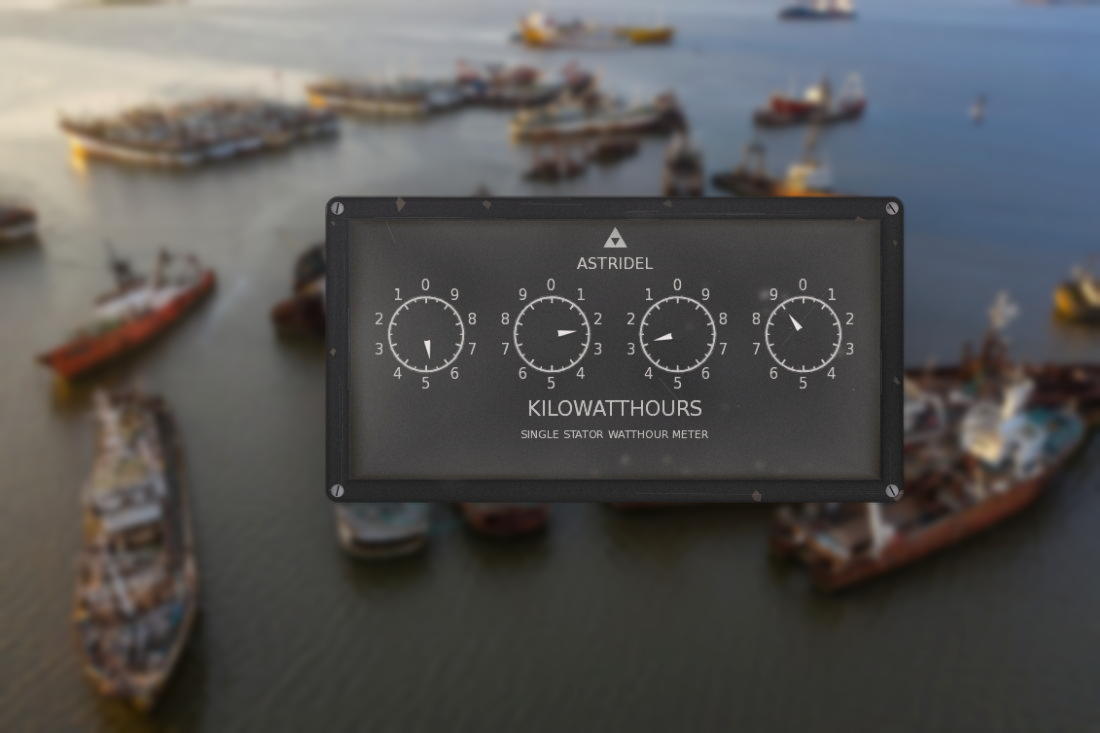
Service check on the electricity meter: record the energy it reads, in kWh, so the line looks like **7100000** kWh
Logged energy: **5229** kWh
